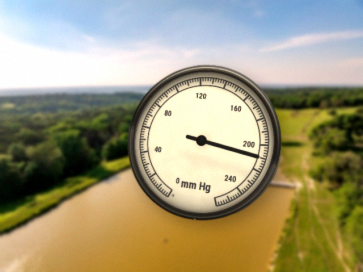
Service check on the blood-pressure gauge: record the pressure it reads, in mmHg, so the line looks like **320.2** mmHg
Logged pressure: **210** mmHg
